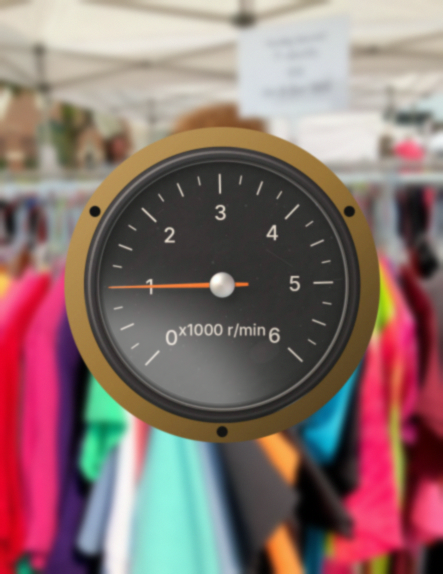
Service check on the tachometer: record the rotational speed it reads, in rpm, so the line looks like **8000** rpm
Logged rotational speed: **1000** rpm
